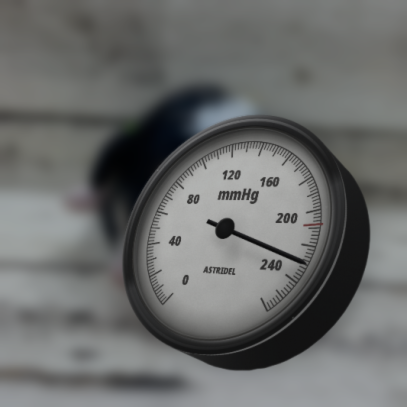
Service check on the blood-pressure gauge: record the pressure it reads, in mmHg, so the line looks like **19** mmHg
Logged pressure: **230** mmHg
